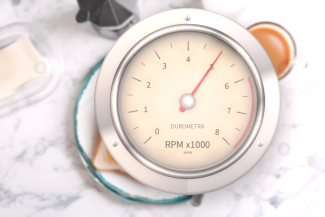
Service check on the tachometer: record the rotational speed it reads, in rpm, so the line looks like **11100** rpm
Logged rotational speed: **5000** rpm
